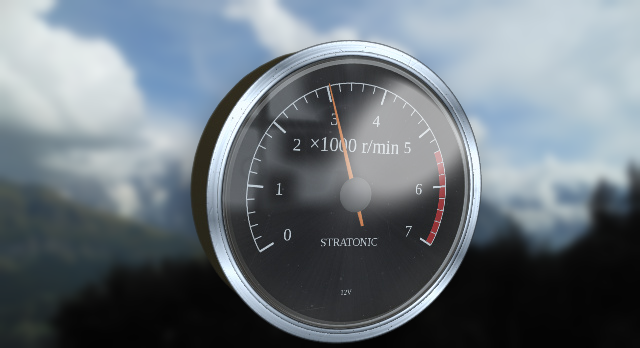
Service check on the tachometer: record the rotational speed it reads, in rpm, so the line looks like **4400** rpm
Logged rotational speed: **3000** rpm
